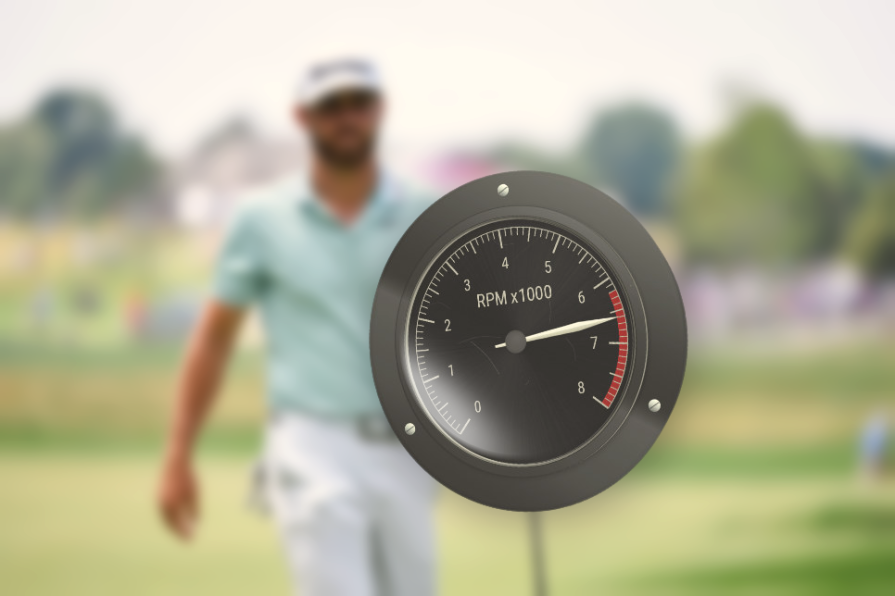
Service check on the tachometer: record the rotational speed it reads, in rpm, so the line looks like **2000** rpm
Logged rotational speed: **6600** rpm
